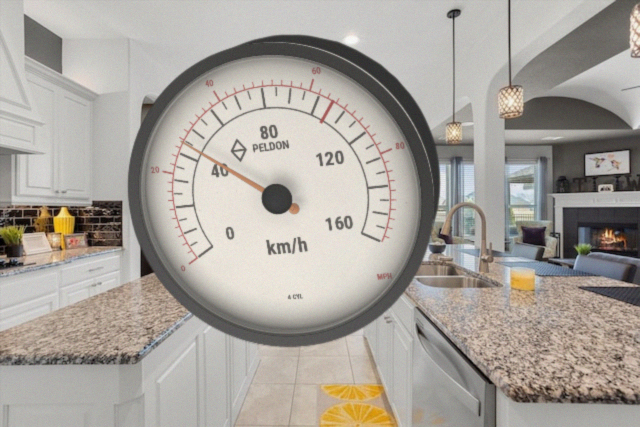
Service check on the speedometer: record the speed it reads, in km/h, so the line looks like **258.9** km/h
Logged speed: **45** km/h
